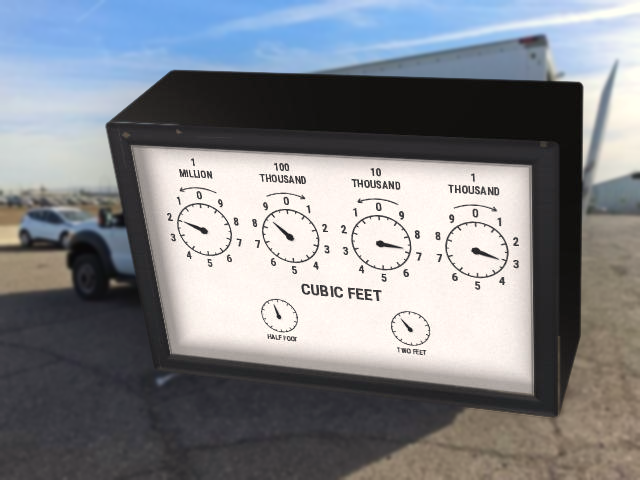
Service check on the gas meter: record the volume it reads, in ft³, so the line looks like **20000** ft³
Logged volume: **187300** ft³
